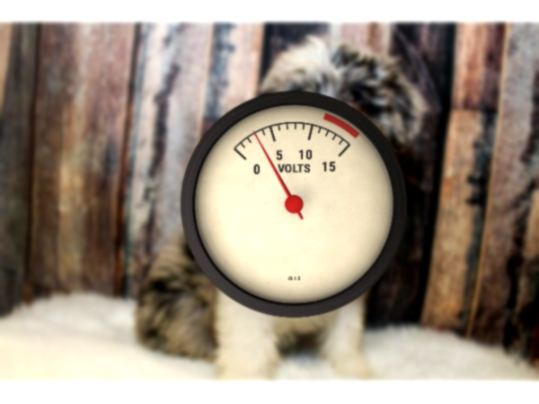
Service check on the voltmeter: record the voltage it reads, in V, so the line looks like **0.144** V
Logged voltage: **3** V
